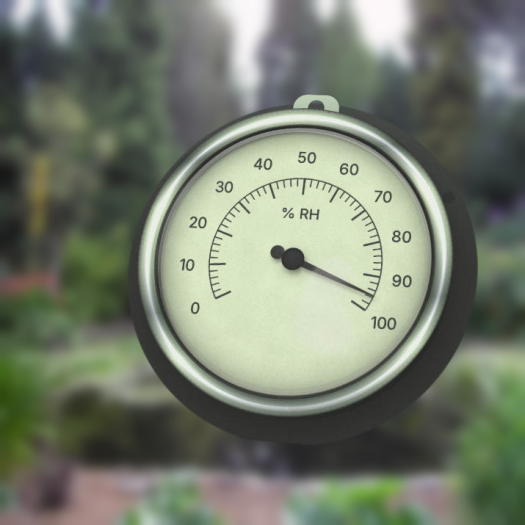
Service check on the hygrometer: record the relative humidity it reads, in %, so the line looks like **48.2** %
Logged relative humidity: **96** %
